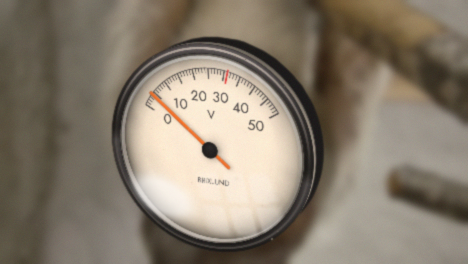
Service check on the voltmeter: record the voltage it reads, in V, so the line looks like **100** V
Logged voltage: **5** V
